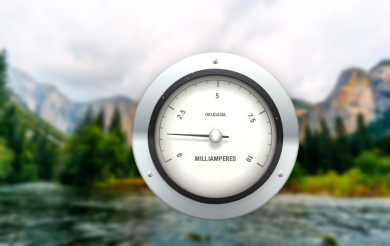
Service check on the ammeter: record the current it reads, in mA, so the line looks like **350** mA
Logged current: **1.25** mA
